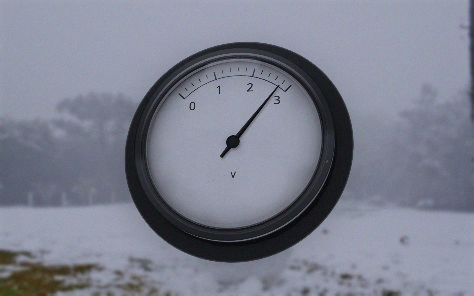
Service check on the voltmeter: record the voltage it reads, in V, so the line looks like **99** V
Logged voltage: **2.8** V
